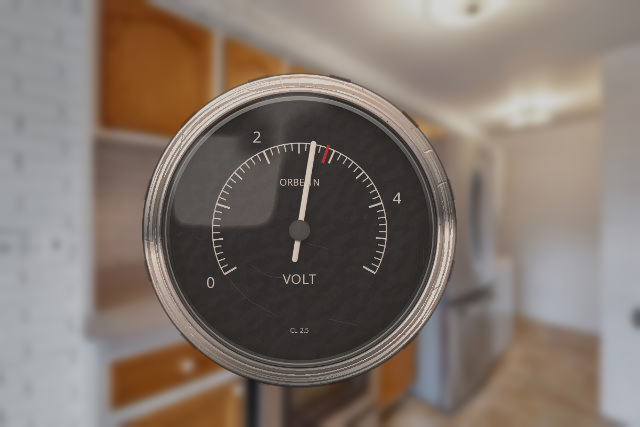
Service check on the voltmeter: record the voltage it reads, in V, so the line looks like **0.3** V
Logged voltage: **2.7** V
